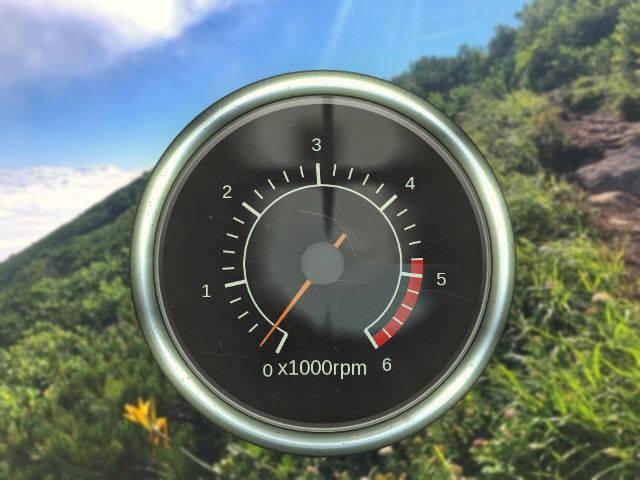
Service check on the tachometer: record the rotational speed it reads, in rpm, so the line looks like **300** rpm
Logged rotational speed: **200** rpm
